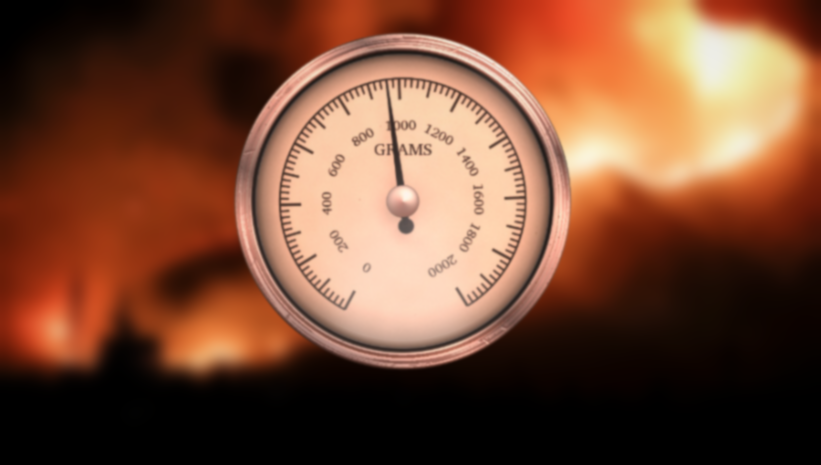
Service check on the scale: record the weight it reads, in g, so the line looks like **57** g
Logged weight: **960** g
